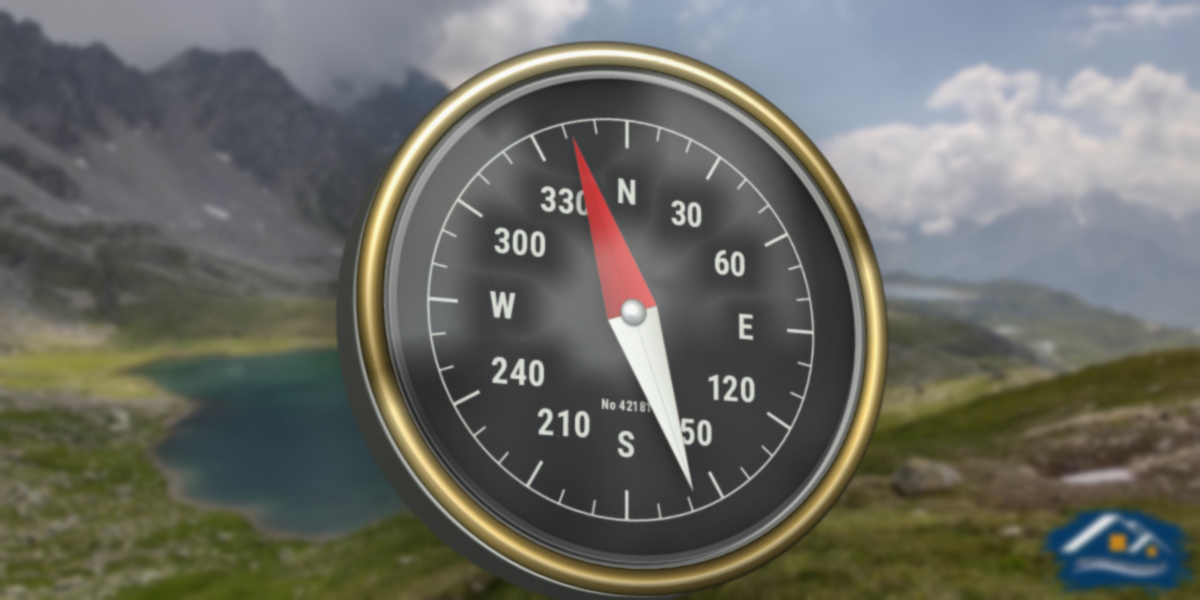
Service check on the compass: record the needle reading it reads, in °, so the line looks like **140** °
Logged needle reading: **340** °
